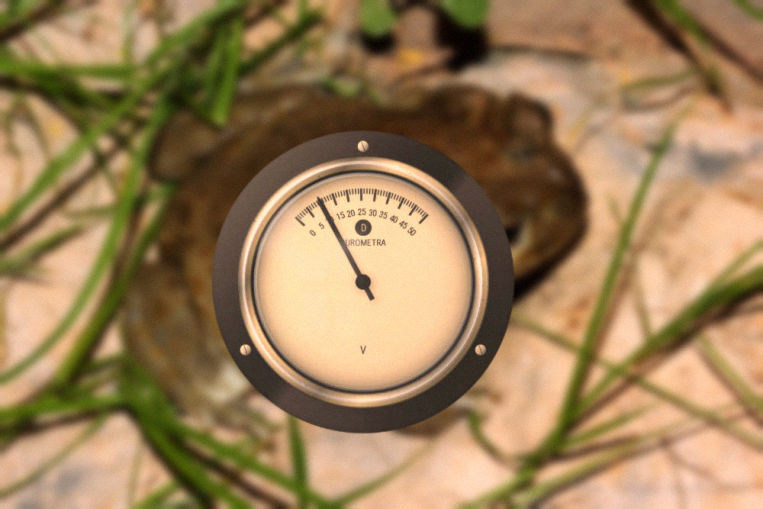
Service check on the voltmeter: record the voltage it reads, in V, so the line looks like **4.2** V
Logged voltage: **10** V
